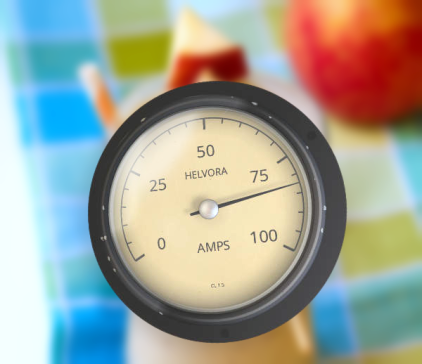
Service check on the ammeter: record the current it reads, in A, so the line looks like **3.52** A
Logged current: **82.5** A
